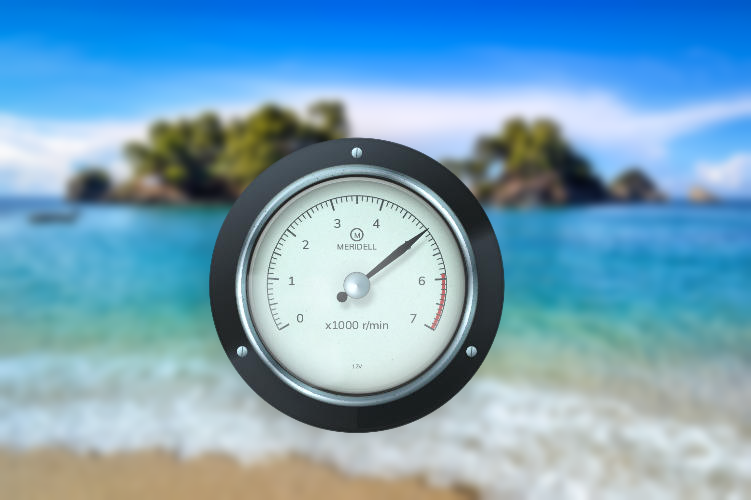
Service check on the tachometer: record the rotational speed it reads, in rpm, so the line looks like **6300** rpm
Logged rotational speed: **5000** rpm
